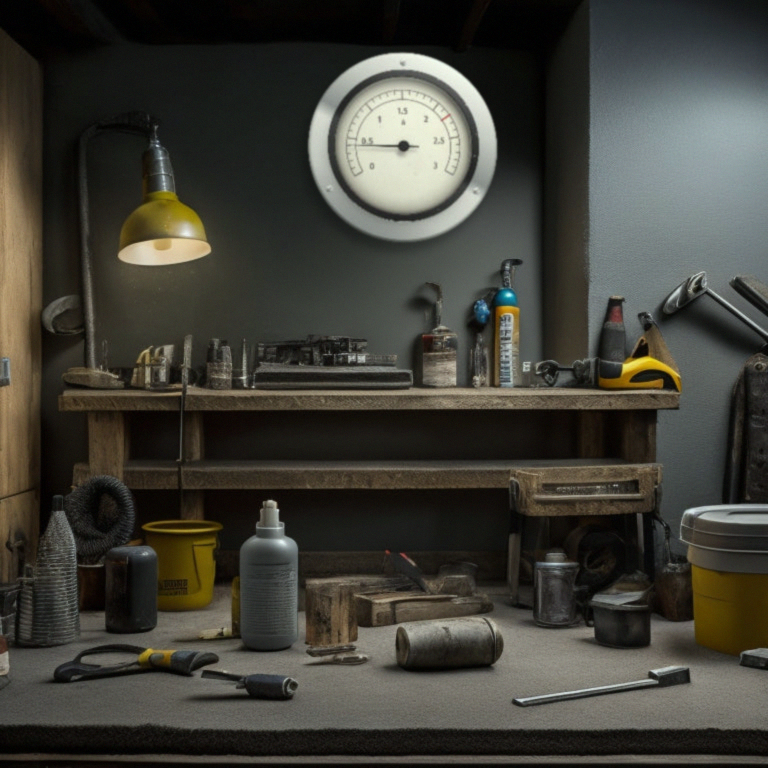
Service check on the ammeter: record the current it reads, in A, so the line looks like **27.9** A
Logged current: **0.4** A
